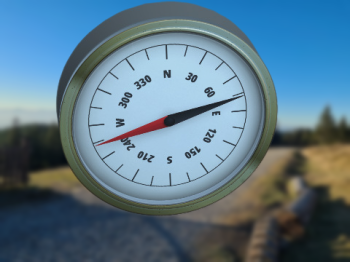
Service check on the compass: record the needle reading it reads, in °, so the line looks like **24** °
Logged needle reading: **255** °
